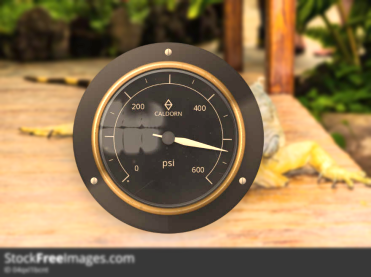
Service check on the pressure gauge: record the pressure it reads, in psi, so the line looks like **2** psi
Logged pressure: **525** psi
